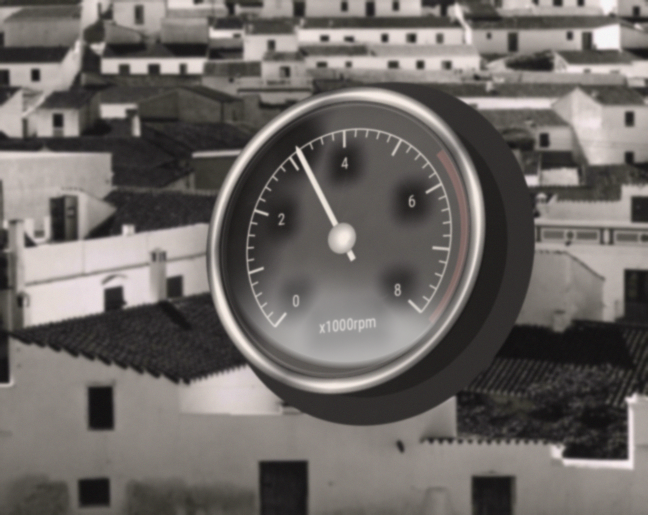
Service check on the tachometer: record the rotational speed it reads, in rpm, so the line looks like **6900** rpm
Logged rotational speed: **3200** rpm
